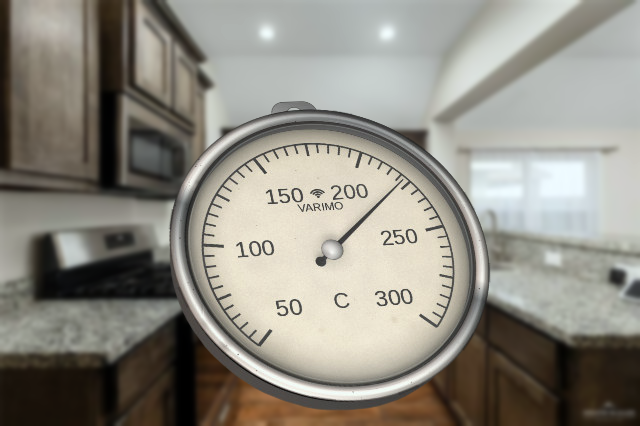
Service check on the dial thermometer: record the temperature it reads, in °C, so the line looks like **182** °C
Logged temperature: **222.5** °C
